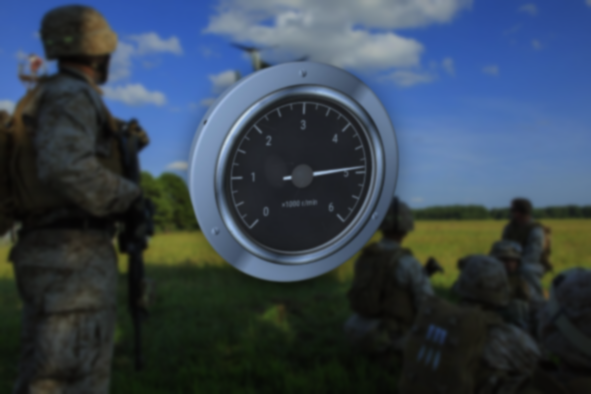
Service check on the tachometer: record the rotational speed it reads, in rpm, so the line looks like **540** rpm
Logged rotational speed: **4875** rpm
